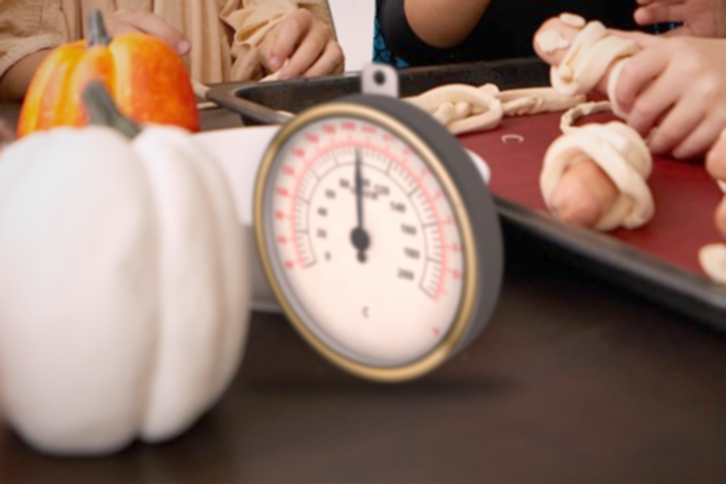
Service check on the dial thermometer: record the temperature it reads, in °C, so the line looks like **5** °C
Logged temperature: **100** °C
